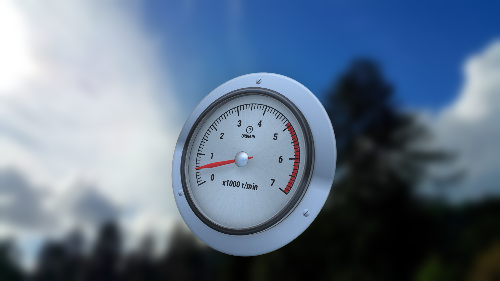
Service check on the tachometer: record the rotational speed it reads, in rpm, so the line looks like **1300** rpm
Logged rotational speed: **500** rpm
